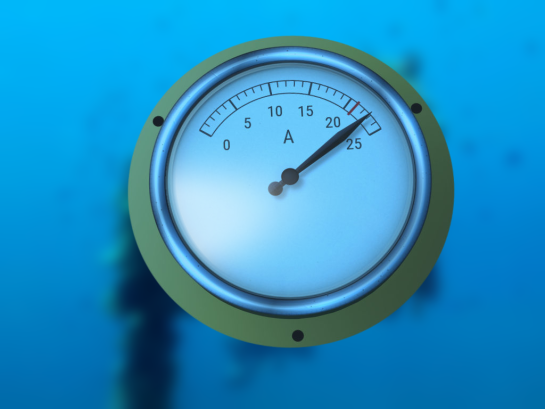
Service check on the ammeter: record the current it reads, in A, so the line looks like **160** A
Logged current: **23** A
